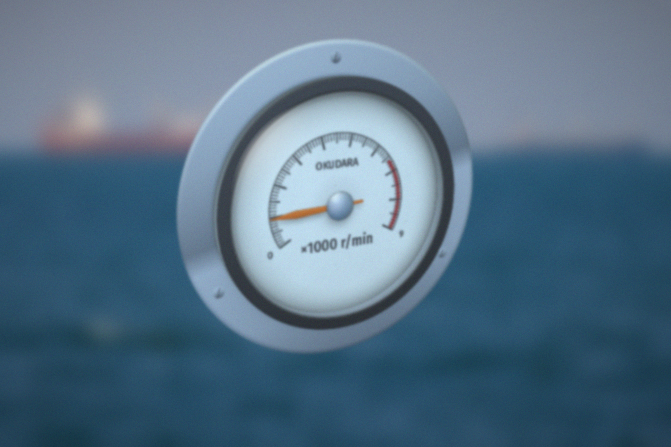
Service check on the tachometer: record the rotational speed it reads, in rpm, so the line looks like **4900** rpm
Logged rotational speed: **1000** rpm
